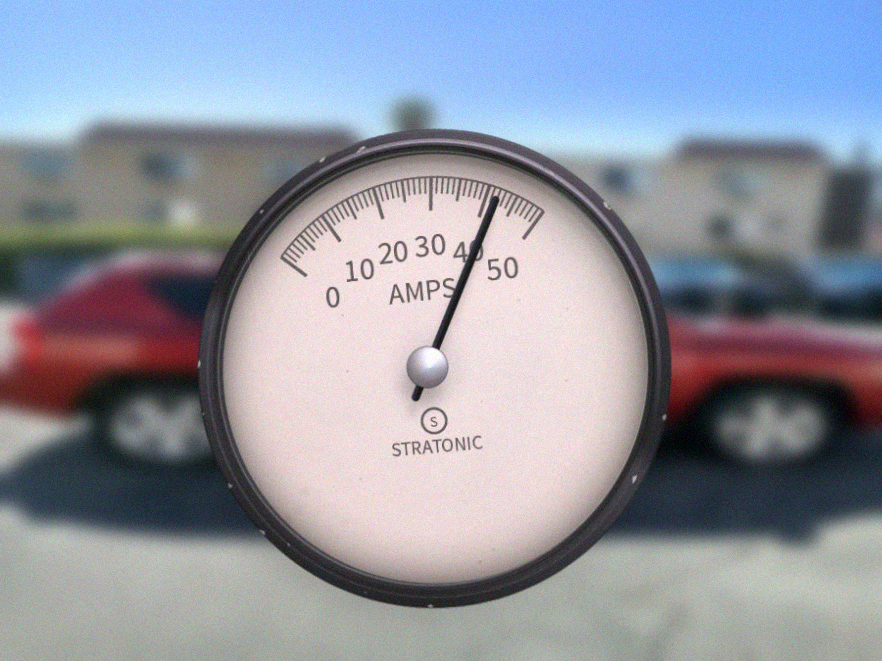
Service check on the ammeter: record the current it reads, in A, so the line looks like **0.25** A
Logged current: **42** A
